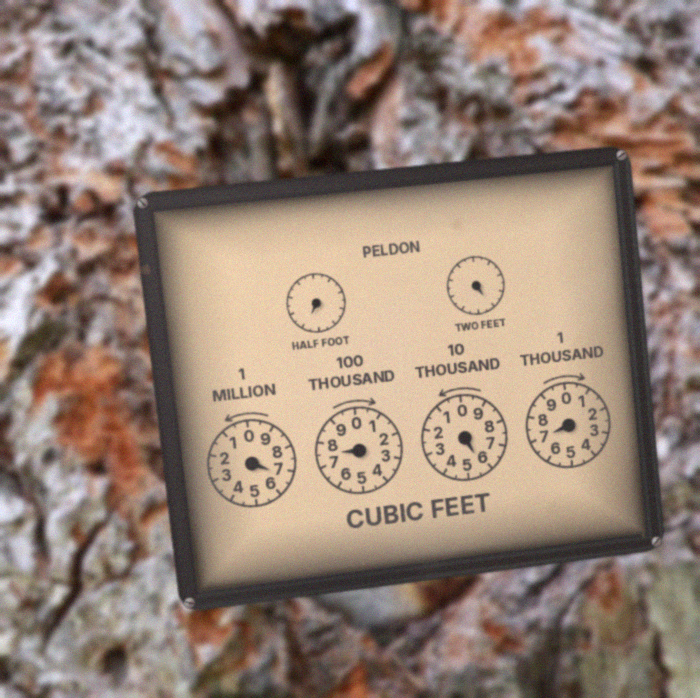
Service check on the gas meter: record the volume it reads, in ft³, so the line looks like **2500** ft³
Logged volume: **675700** ft³
